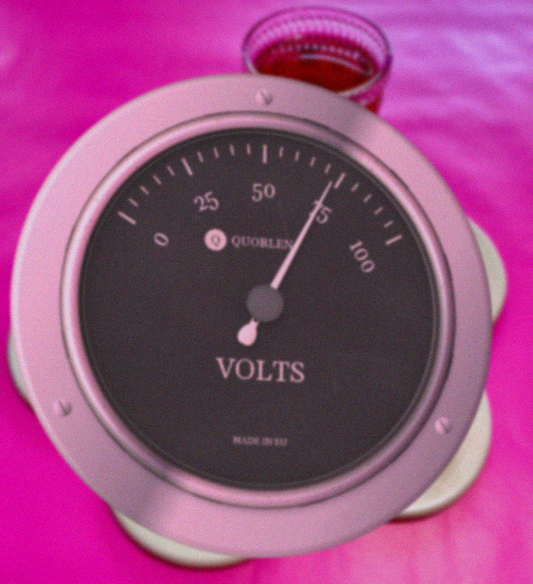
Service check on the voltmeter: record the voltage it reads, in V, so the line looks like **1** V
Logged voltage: **72.5** V
